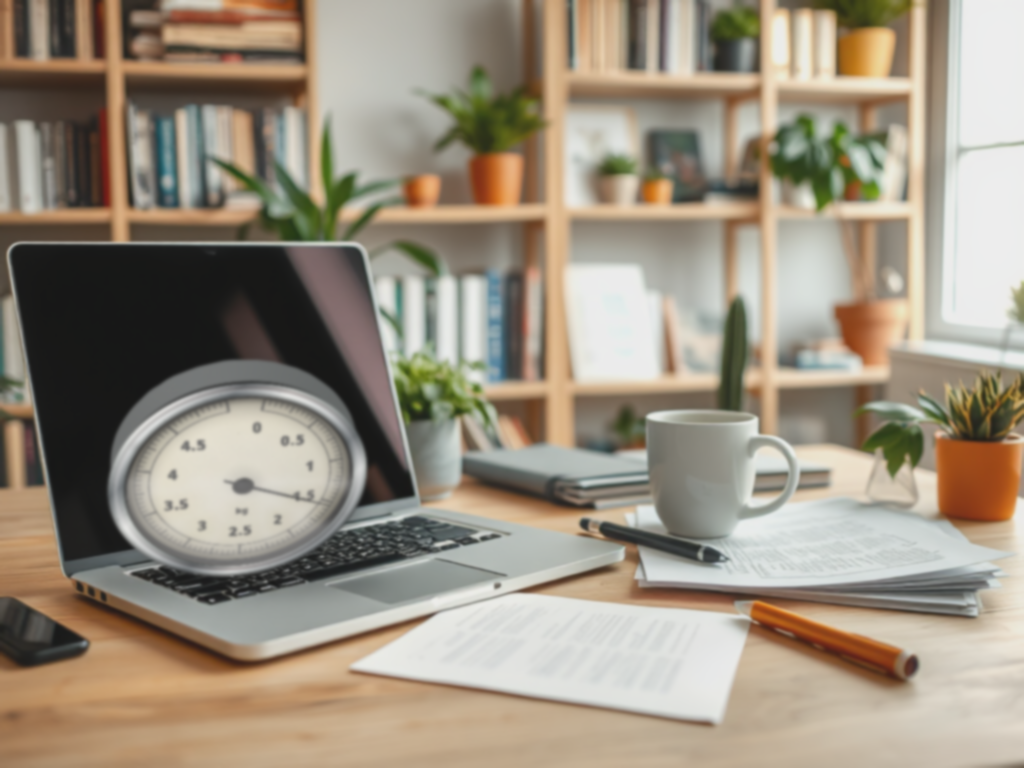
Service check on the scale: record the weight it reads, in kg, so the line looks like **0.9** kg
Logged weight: **1.5** kg
